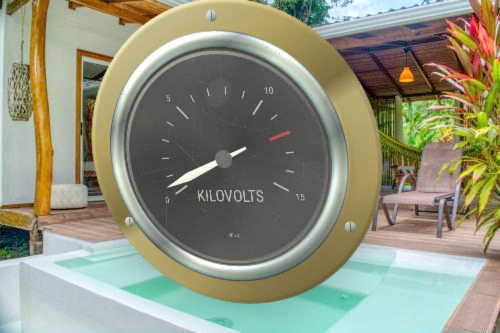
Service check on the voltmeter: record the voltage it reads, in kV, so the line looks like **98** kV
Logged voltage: **0.5** kV
